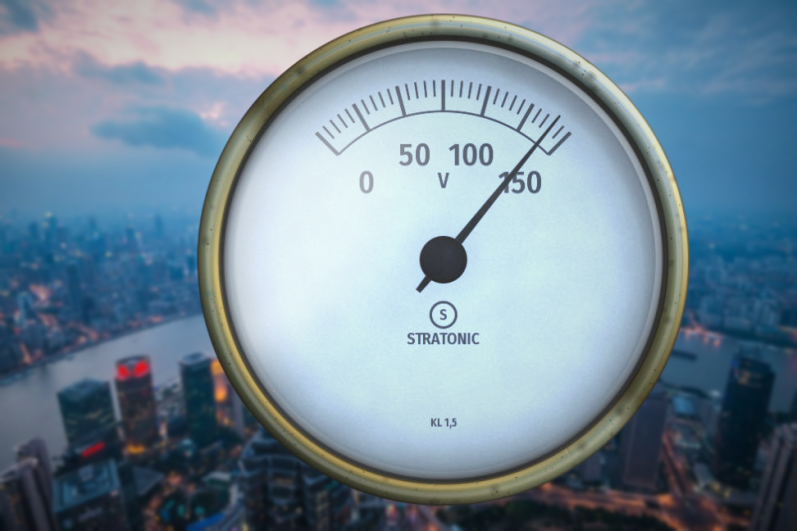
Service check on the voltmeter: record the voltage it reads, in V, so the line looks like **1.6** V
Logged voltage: **140** V
